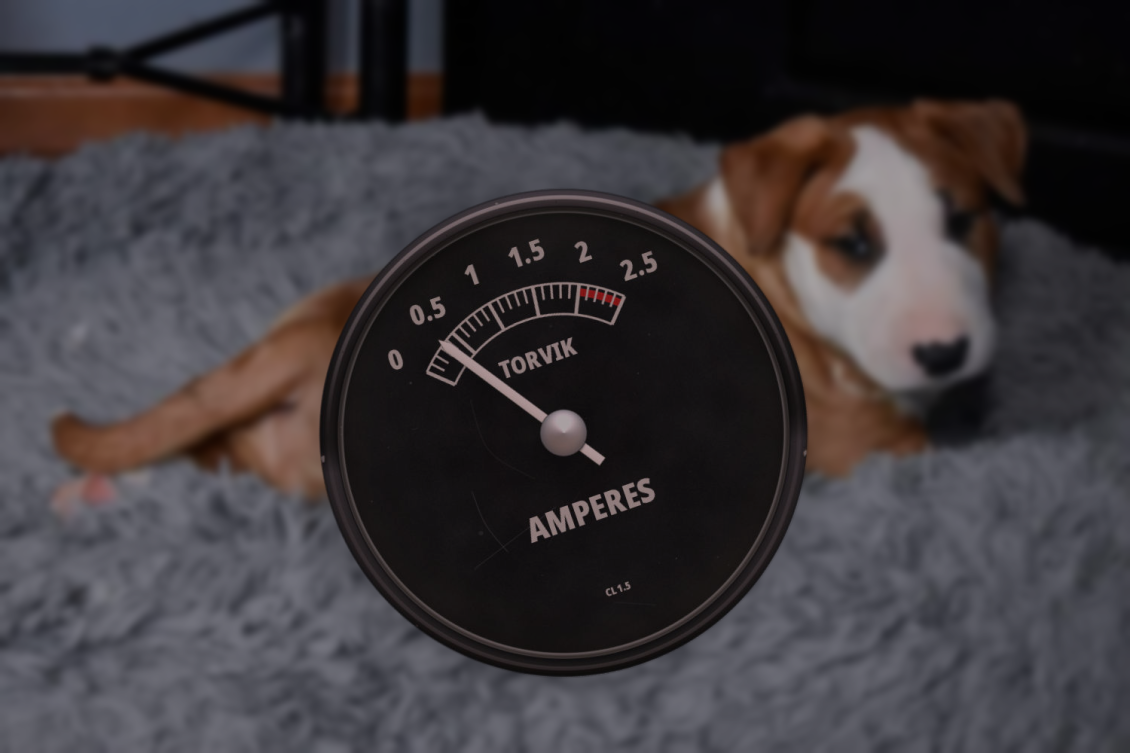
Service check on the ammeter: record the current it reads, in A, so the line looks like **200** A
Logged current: **0.35** A
